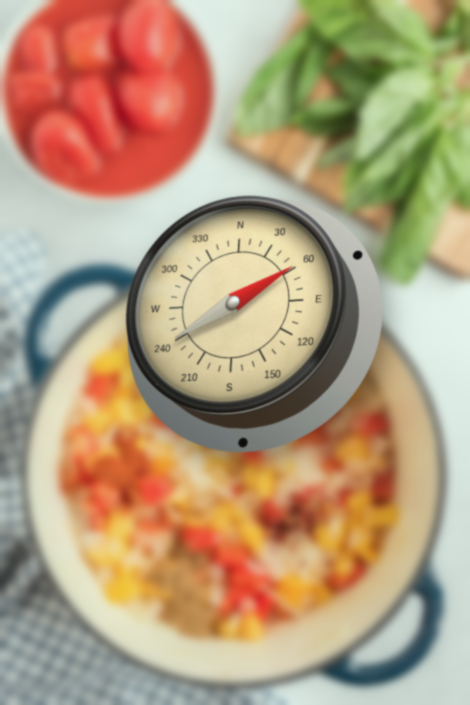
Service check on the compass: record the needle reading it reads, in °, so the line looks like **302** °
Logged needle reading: **60** °
